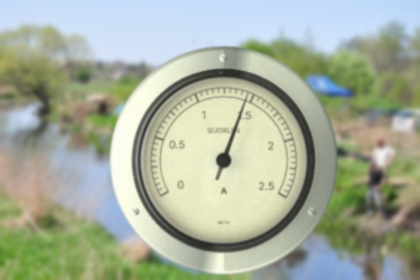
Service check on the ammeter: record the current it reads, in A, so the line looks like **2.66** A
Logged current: **1.45** A
